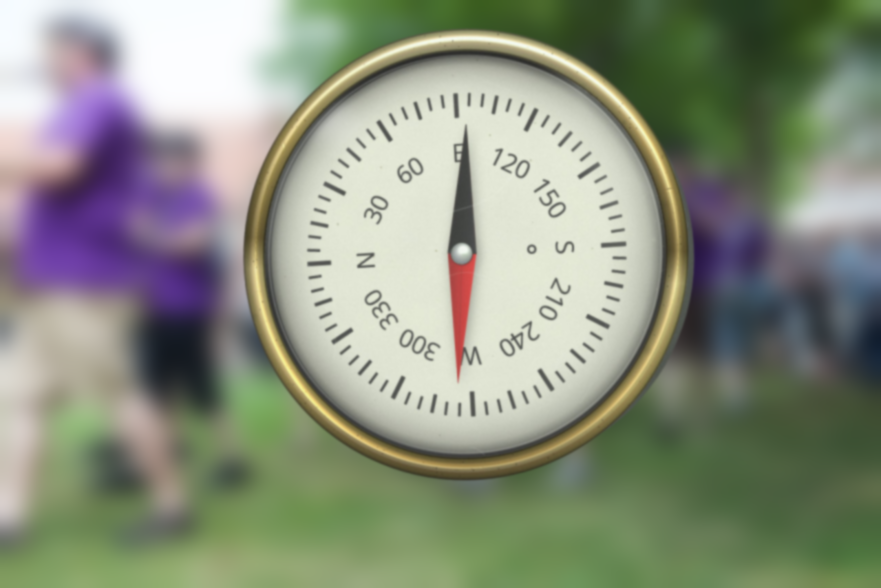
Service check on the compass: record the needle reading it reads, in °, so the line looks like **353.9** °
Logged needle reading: **275** °
